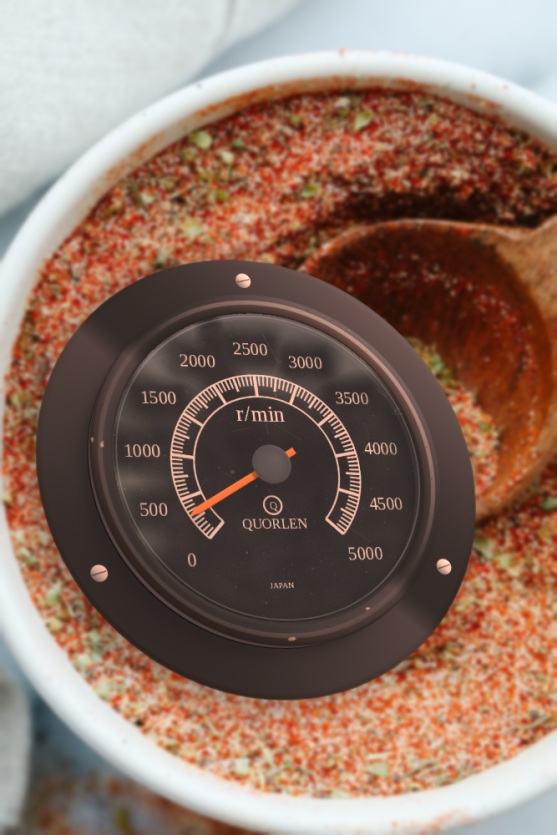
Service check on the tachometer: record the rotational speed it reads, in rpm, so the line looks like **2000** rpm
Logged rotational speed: **300** rpm
